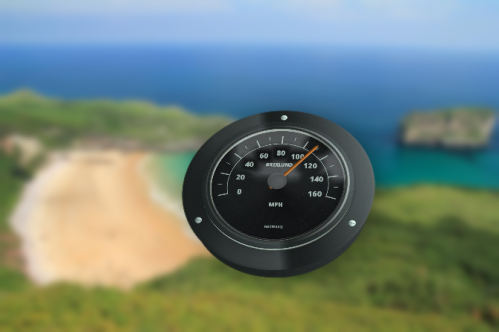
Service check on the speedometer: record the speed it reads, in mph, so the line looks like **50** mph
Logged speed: **110** mph
